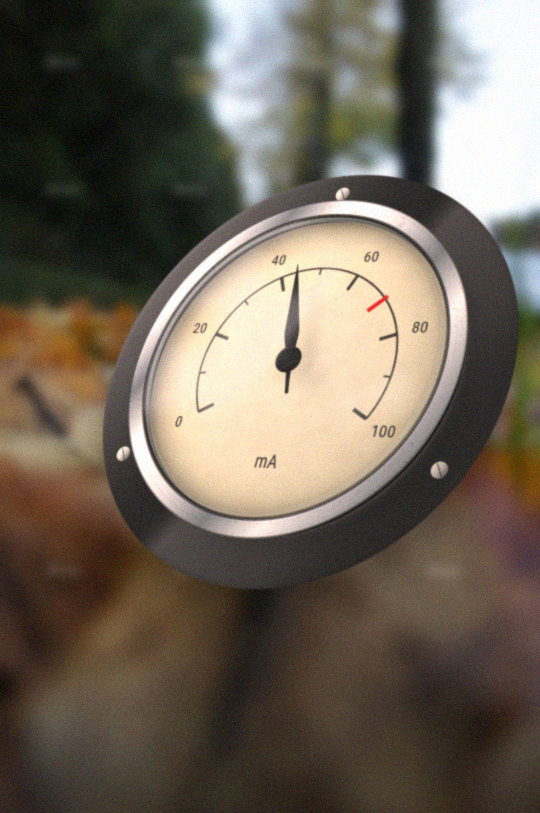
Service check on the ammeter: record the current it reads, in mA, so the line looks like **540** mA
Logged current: **45** mA
